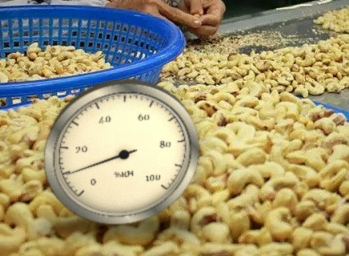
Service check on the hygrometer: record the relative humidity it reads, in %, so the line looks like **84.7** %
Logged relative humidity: **10** %
